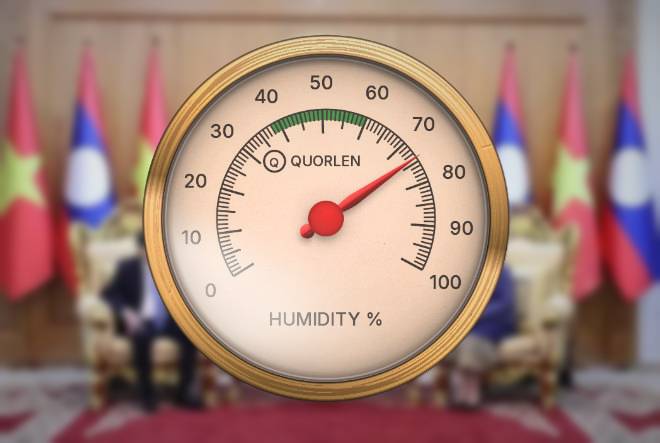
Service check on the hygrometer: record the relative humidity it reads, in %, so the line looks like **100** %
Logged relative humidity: **74** %
